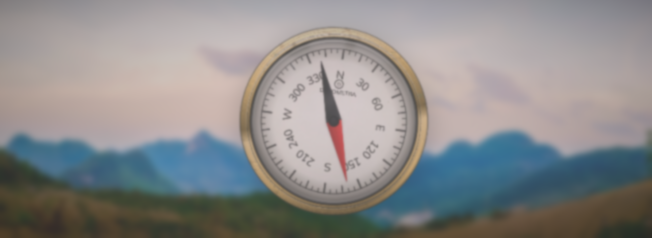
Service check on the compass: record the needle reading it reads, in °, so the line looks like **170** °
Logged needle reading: **160** °
